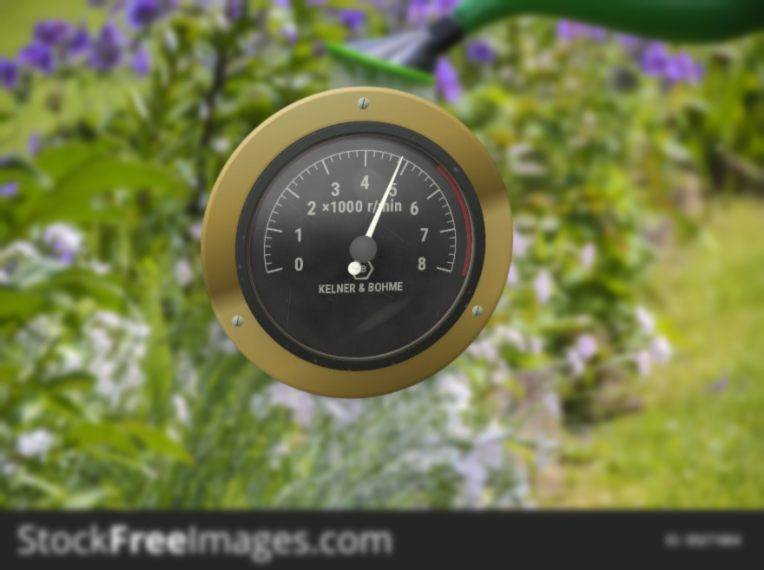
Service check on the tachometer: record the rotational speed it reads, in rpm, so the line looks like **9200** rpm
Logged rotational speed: **4800** rpm
